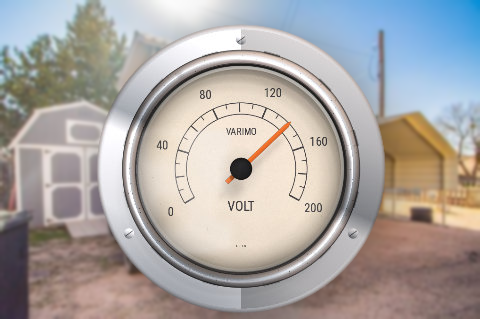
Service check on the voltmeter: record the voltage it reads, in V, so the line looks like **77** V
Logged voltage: **140** V
